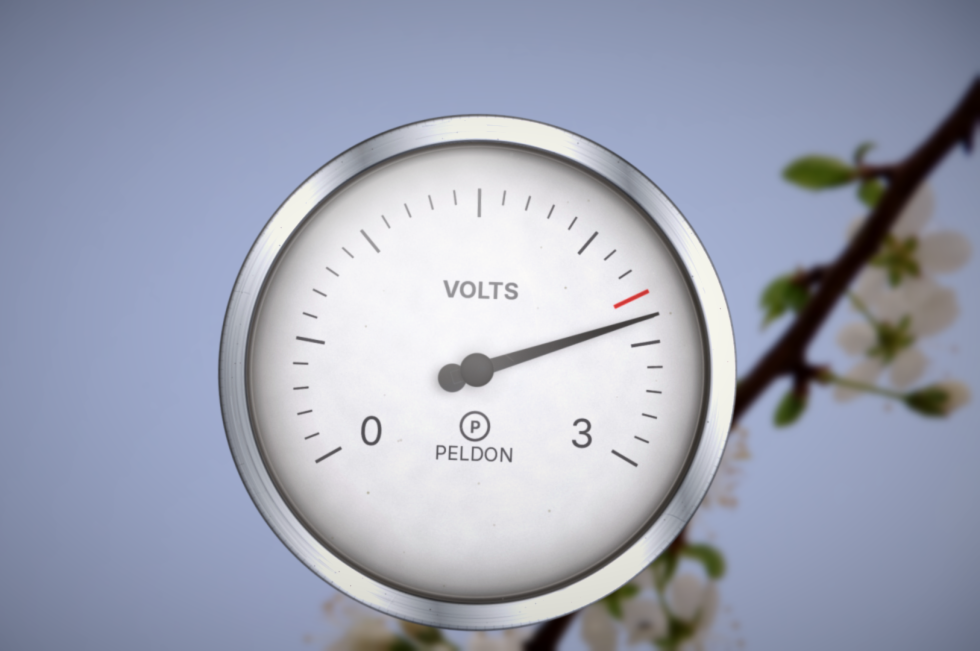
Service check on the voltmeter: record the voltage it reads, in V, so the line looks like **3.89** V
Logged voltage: **2.4** V
